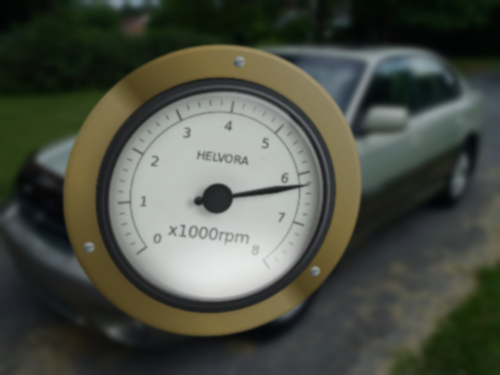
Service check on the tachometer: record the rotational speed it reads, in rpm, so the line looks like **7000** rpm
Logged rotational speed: **6200** rpm
